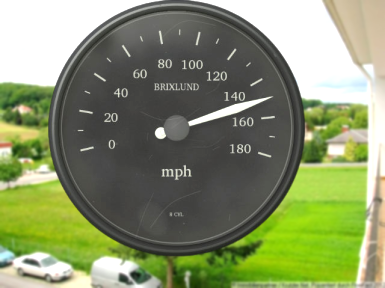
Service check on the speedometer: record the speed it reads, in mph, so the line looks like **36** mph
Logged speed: **150** mph
